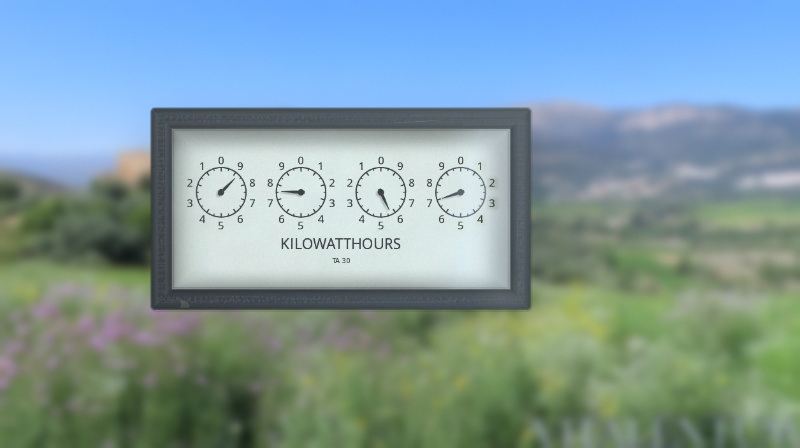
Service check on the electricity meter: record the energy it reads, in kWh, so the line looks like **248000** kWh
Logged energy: **8757** kWh
